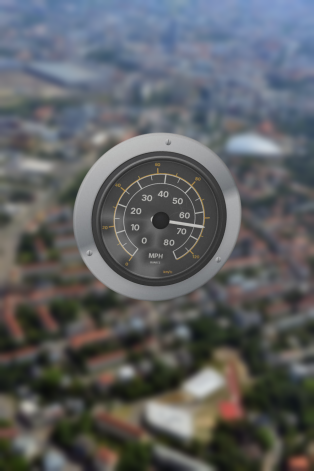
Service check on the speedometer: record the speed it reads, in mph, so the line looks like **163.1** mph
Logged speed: **65** mph
